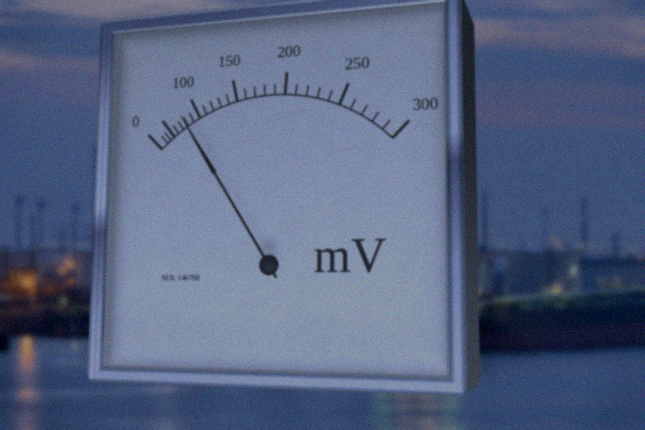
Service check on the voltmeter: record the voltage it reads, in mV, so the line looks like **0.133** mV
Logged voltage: **80** mV
